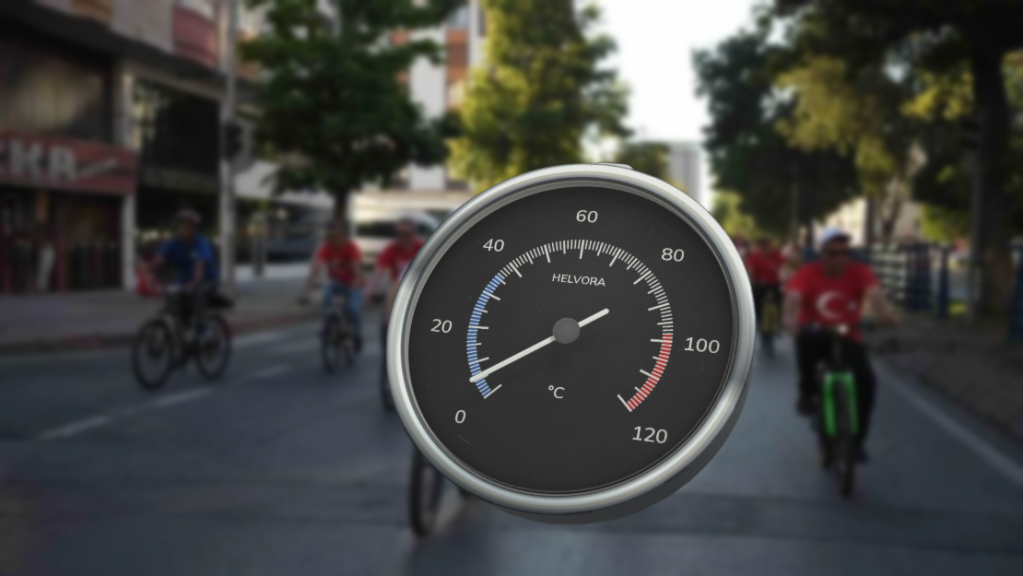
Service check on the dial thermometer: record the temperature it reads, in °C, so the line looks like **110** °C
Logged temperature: **5** °C
